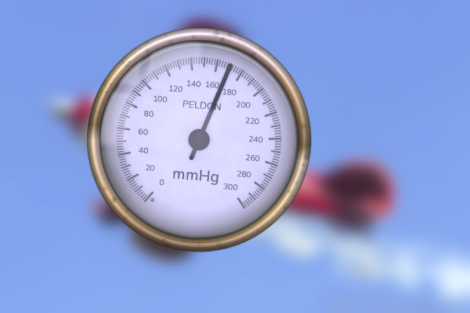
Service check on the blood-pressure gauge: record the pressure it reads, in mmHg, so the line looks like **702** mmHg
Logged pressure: **170** mmHg
